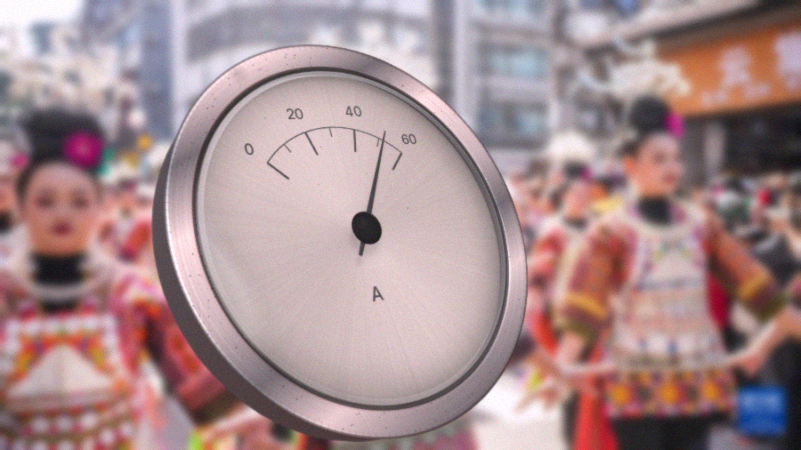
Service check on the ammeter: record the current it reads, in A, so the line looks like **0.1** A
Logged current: **50** A
